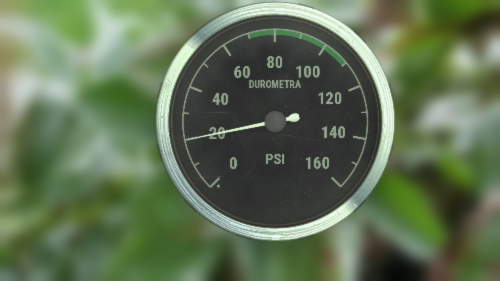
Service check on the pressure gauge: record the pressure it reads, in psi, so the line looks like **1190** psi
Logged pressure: **20** psi
